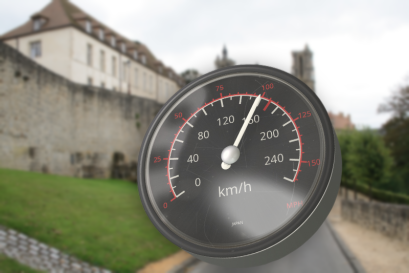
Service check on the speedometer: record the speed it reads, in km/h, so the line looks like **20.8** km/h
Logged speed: **160** km/h
